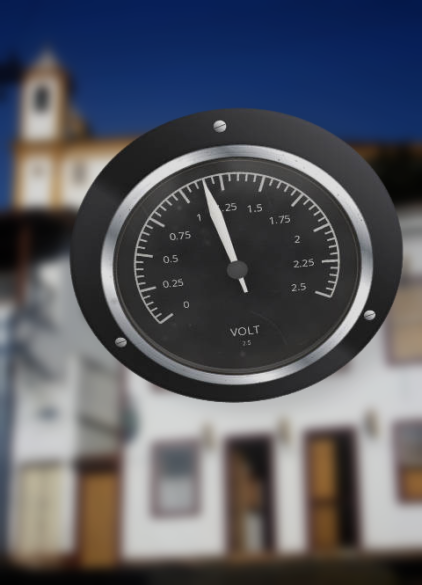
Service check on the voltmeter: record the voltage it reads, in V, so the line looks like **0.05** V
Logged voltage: **1.15** V
